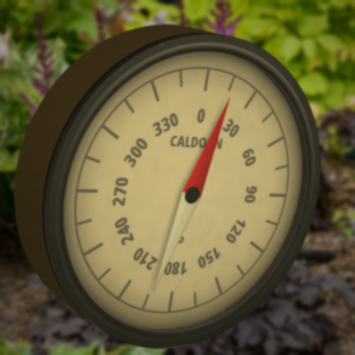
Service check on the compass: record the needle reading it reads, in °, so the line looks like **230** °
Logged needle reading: **15** °
